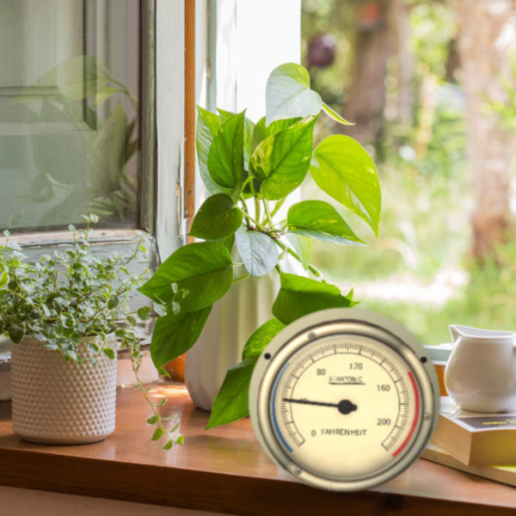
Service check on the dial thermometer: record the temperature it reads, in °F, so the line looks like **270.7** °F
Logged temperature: **40** °F
